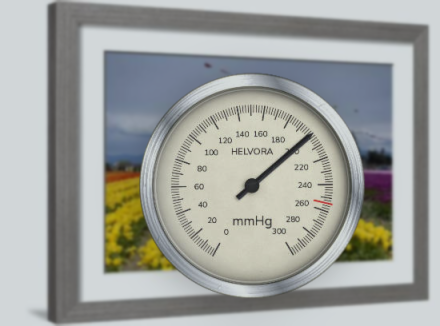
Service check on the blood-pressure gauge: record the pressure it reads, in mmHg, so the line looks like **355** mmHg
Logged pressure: **200** mmHg
